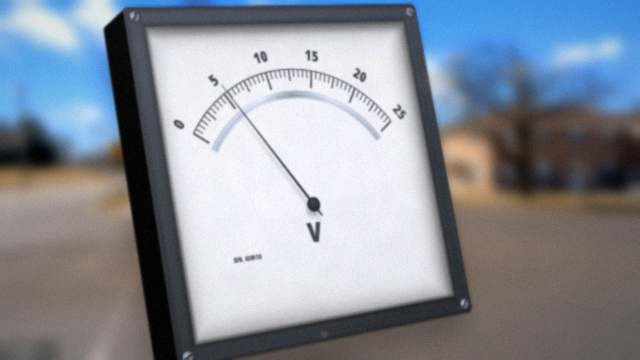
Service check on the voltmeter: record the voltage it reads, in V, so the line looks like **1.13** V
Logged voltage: **5** V
